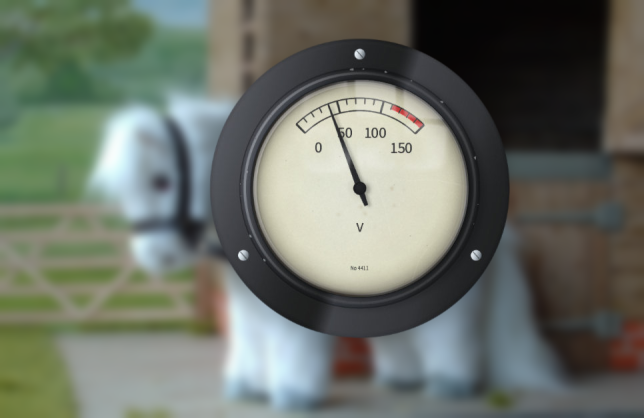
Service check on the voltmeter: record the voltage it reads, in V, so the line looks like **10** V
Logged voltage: **40** V
